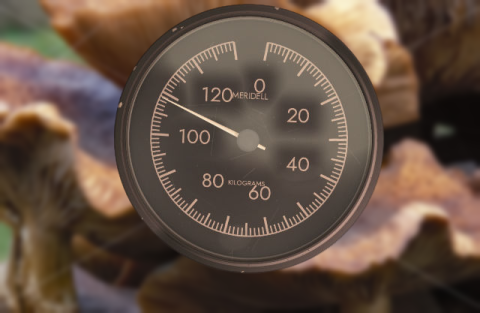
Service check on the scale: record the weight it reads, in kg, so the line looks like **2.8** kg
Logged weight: **109** kg
